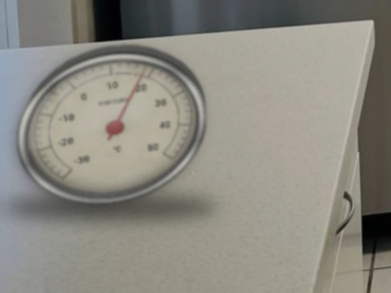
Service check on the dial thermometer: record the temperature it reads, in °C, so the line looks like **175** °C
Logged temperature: **18** °C
